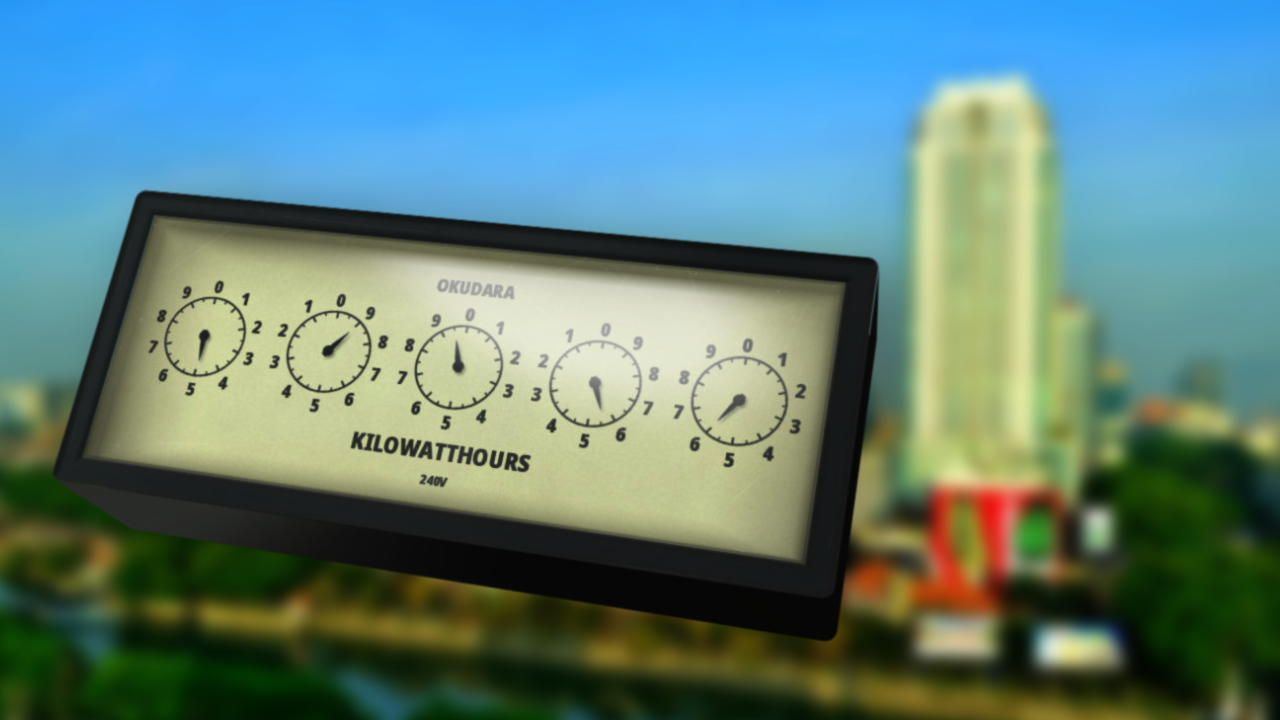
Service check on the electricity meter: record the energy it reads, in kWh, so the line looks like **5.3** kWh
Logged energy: **48956** kWh
